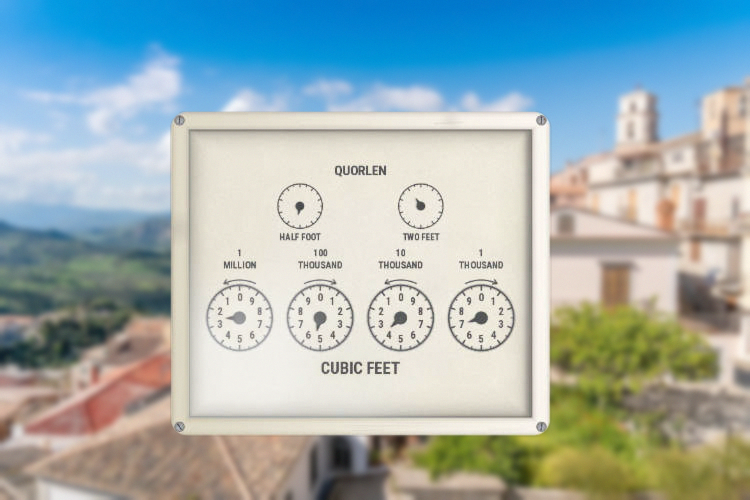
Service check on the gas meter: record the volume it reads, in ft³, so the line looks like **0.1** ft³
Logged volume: **253700** ft³
